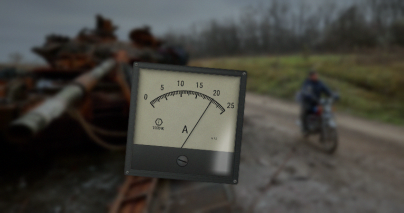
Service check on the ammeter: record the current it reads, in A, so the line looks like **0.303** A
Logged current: **20** A
